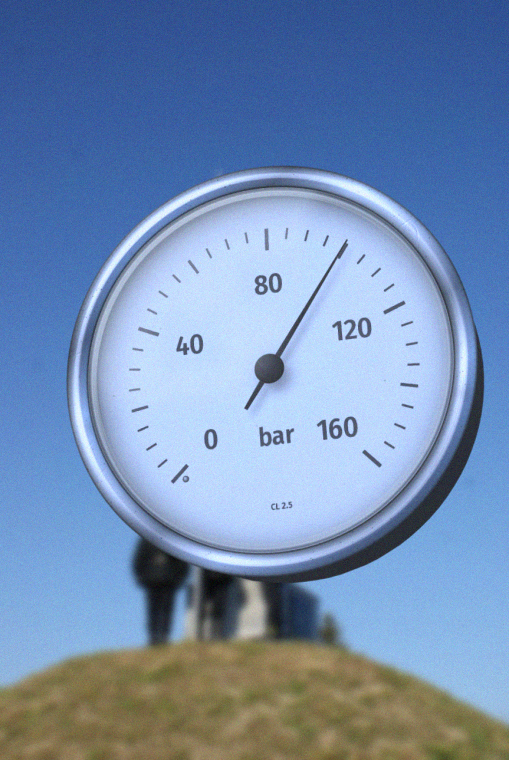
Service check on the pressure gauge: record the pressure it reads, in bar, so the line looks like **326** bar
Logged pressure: **100** bar
